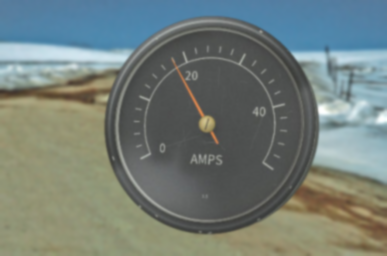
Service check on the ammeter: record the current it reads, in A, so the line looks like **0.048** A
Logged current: **18** A
